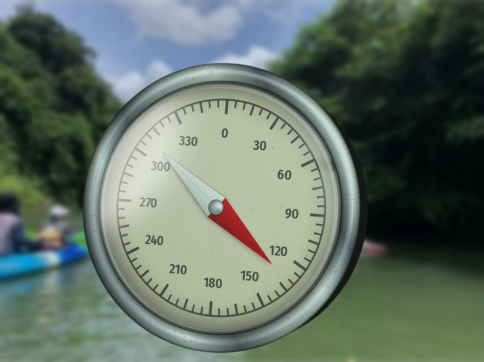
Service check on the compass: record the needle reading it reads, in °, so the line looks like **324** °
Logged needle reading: **130** °
